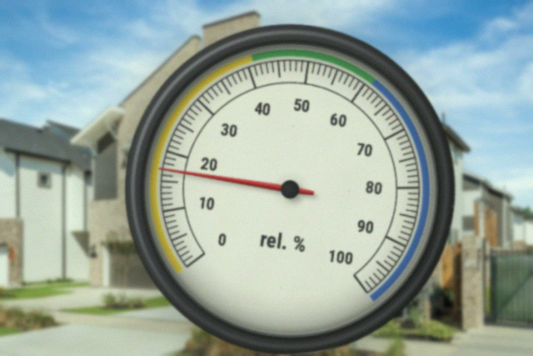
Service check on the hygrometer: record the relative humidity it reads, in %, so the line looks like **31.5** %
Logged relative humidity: **17** %
